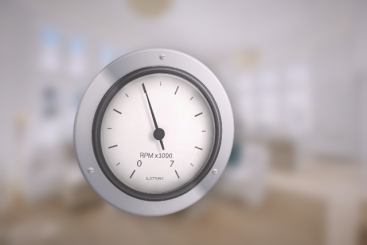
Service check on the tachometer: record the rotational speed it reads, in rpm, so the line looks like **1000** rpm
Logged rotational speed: **3000** rpm
